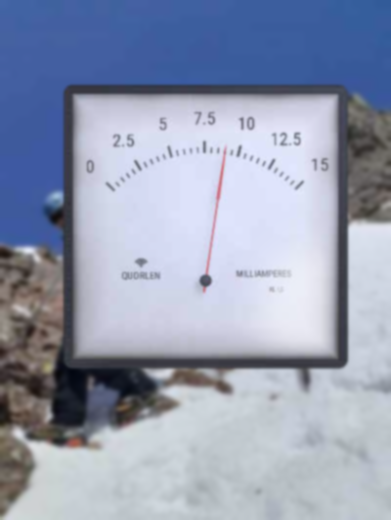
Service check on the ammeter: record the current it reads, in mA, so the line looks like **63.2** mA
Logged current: **9** mA
